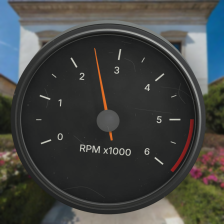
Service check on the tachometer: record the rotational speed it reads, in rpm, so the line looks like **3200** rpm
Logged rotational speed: **2500** rpm
